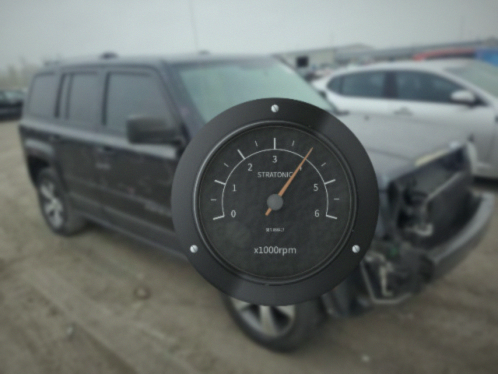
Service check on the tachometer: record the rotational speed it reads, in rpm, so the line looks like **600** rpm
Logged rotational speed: **4000** rpm
